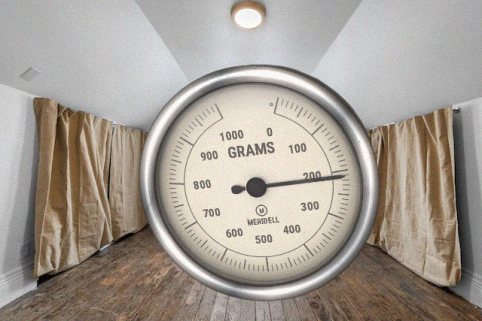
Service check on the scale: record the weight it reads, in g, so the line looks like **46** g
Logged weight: **210** g
